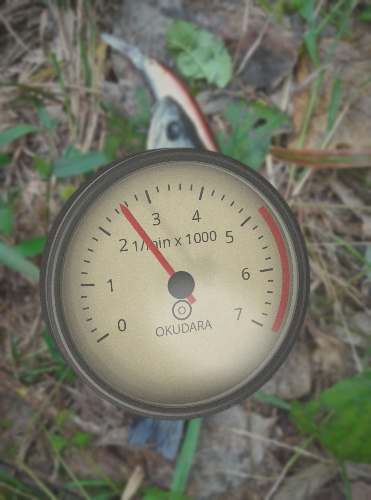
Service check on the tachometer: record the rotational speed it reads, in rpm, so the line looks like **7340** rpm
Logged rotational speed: **2500** rpm
